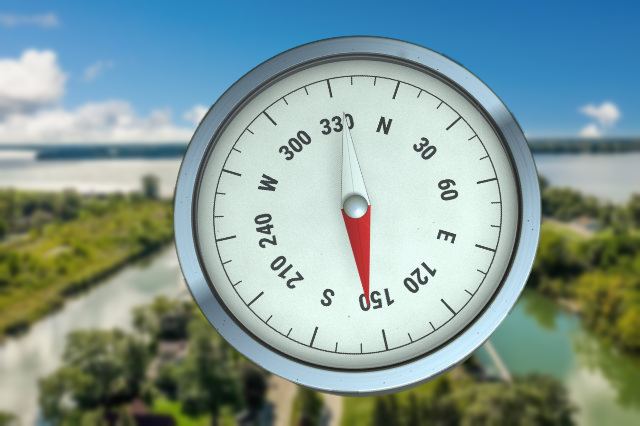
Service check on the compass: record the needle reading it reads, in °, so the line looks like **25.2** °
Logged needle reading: **155** °
